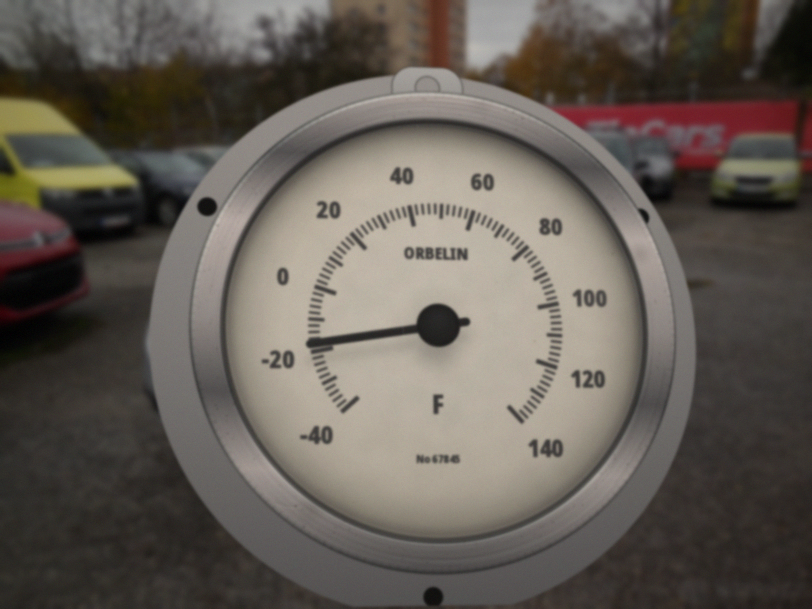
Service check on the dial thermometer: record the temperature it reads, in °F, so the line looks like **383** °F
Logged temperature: **-18** °F
